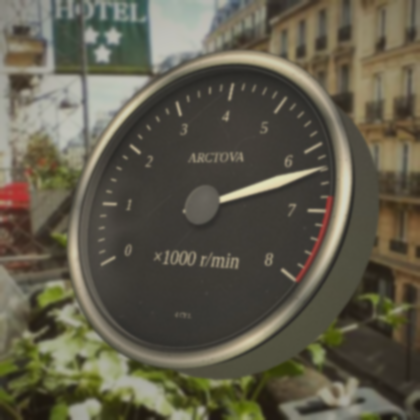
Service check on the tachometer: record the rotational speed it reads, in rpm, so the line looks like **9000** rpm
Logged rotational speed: **6400** rpm
